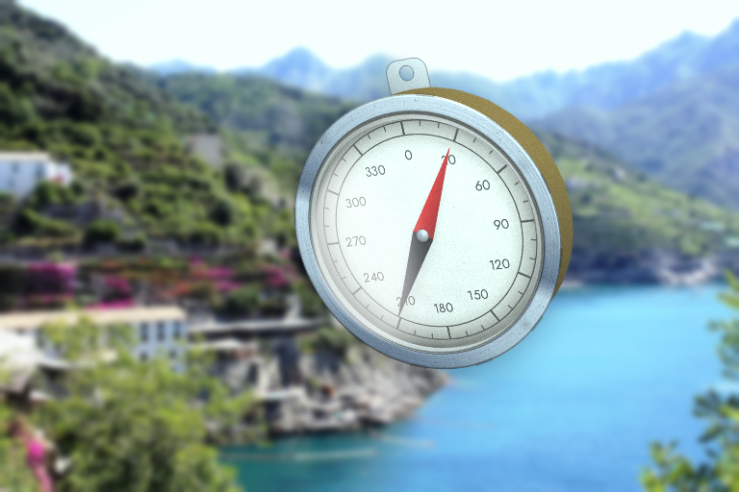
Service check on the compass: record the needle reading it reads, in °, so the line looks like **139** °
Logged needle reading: **30** °
